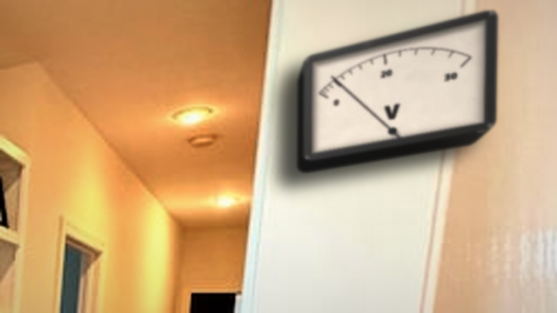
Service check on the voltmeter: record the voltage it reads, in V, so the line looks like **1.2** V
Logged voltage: **10** V
